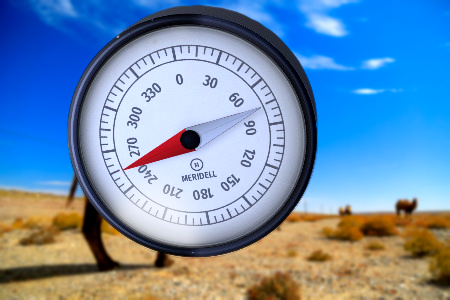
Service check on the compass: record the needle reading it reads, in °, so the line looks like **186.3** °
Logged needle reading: **255** °
